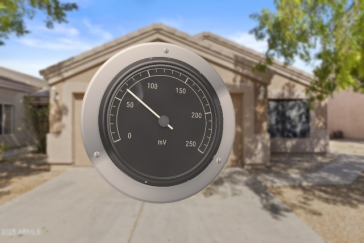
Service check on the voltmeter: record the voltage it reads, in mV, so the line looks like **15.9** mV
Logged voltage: **65** mV
